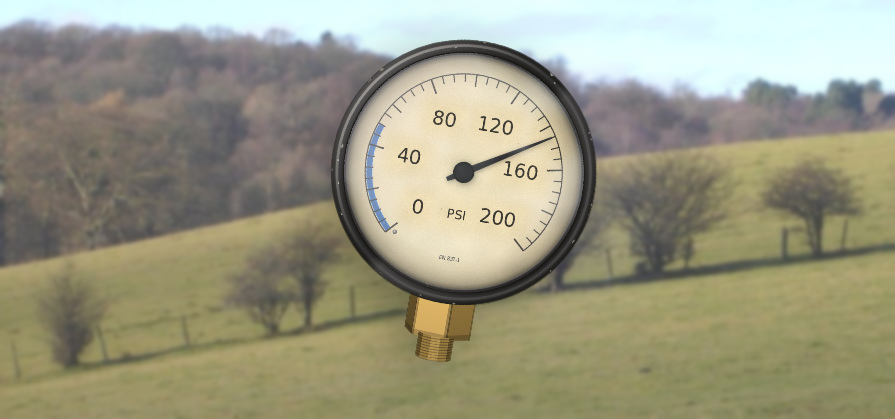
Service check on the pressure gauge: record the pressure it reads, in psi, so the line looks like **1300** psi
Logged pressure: **145** psi
